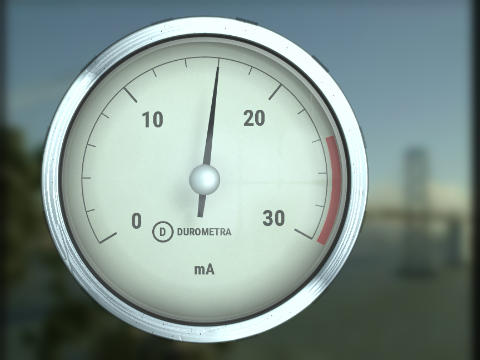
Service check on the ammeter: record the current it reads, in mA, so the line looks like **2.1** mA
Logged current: **16** mA
